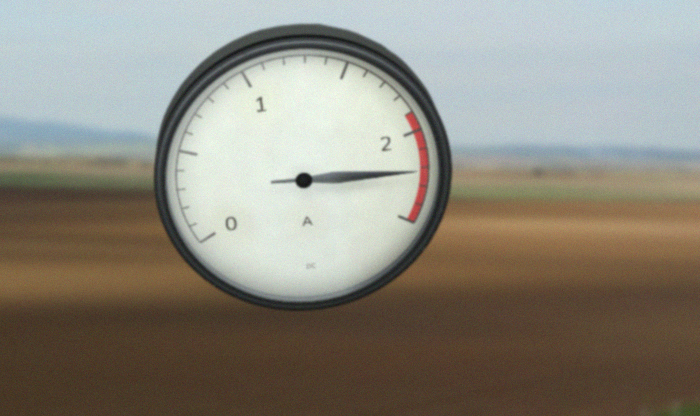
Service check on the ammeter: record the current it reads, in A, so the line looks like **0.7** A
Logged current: **2.2** A
